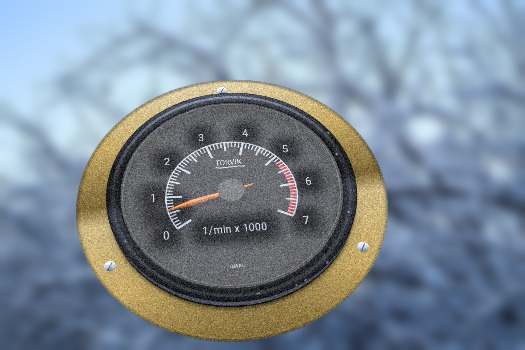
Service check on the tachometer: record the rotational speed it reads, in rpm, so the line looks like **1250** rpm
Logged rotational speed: **500** rpm
